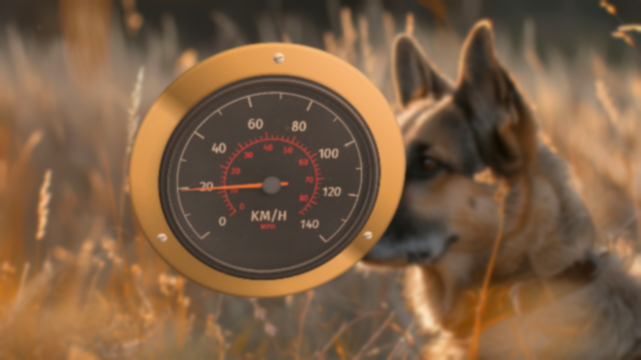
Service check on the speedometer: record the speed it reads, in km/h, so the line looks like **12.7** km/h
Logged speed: **20** km/h
